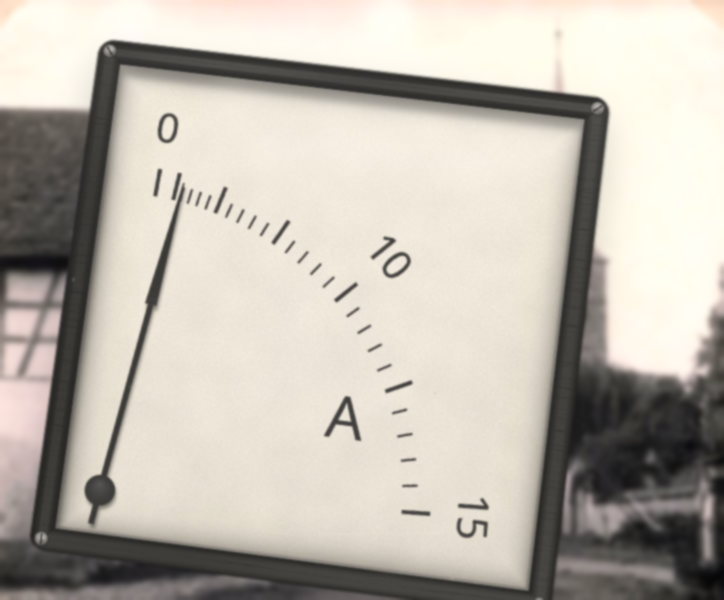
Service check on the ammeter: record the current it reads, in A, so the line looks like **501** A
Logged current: **3** A
